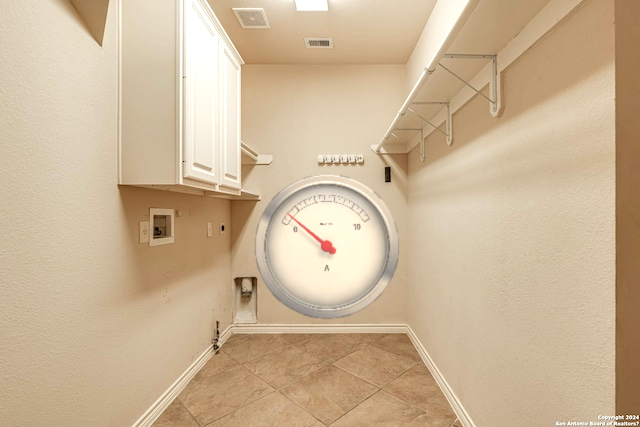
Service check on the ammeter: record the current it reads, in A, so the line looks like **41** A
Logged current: **1** A
